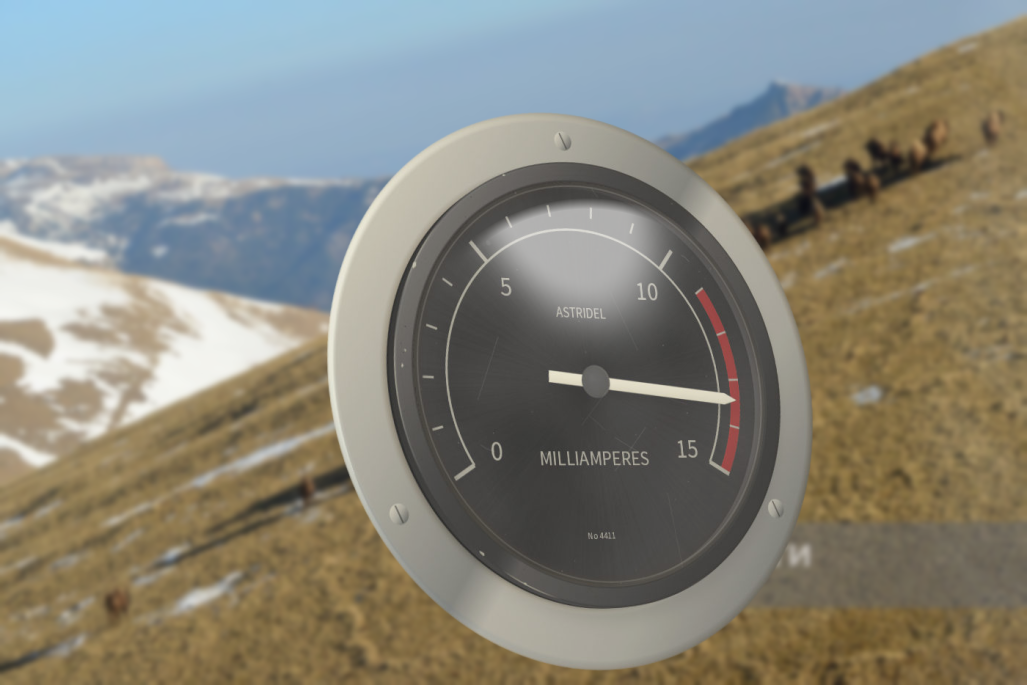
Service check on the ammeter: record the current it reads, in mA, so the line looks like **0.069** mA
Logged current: **13.5** mA
